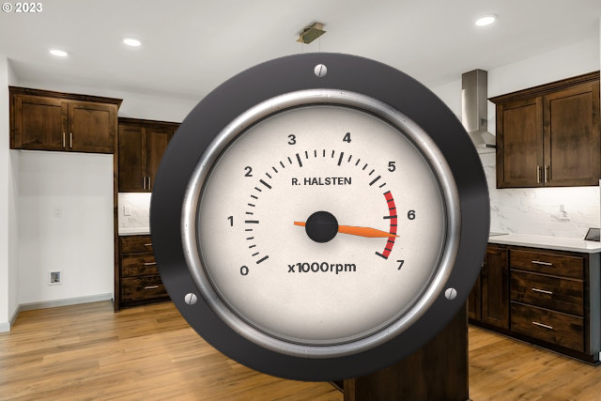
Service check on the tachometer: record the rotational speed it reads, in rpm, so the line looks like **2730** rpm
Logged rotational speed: **6400** rpm
